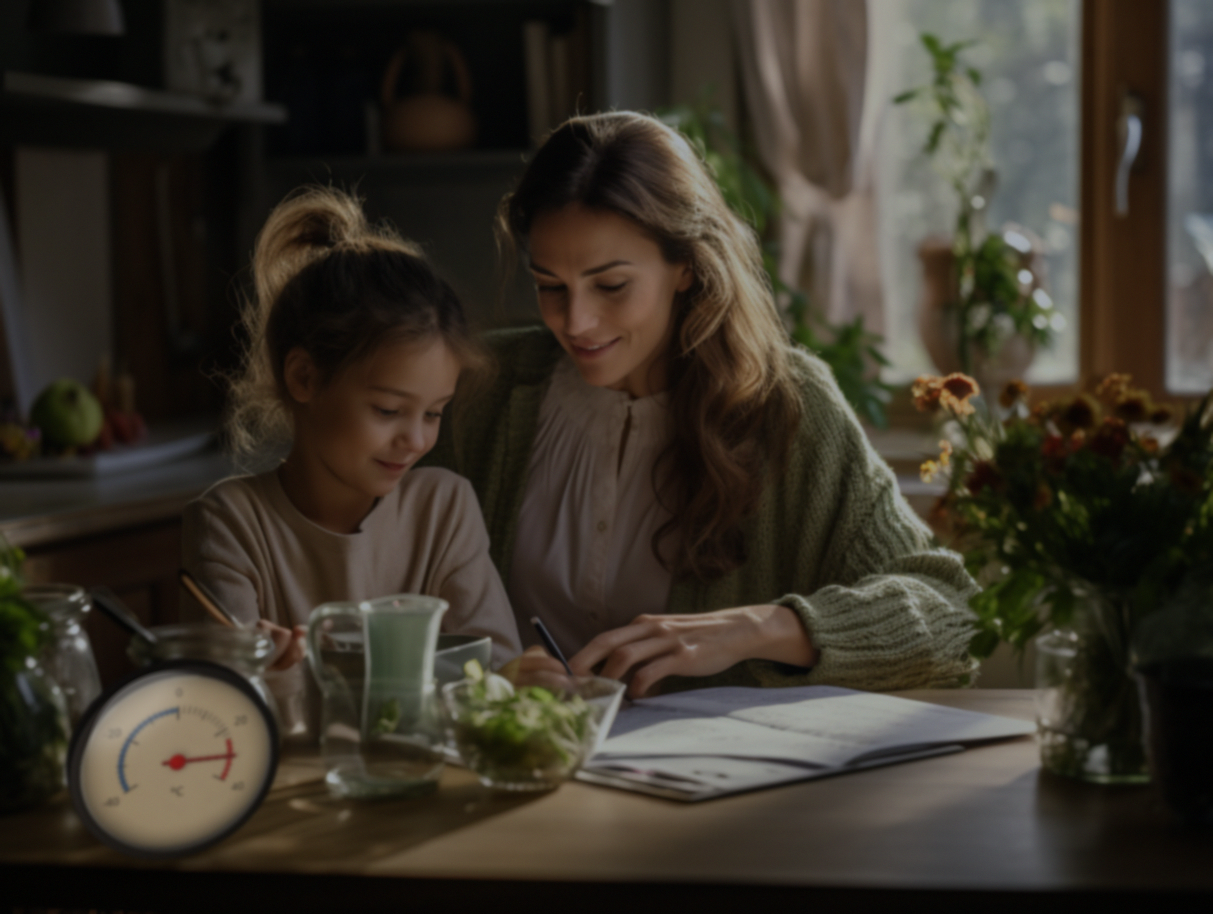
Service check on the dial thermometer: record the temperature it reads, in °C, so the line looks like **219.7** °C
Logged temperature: **30** °C
